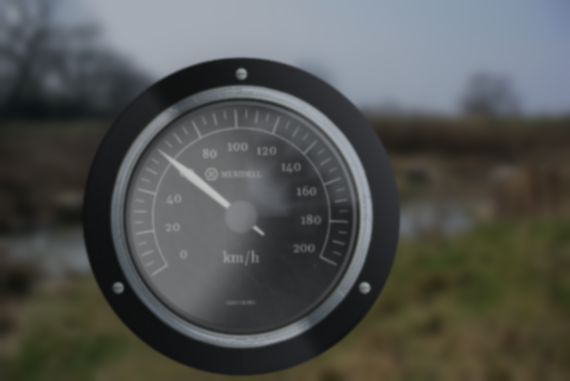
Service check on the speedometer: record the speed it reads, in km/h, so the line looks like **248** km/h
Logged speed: **60** km/h
